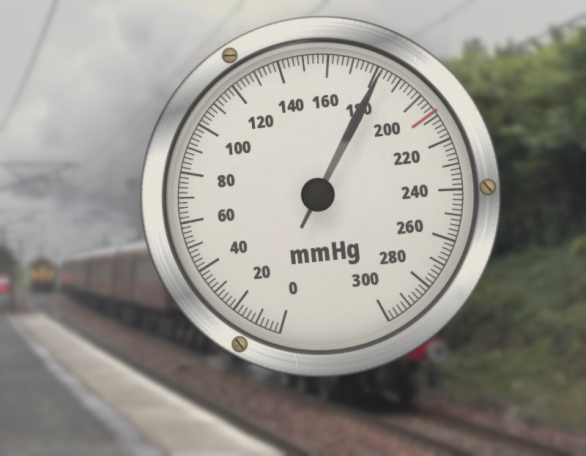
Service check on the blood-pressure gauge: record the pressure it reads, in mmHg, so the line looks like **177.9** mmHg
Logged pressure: **182** mmHg
